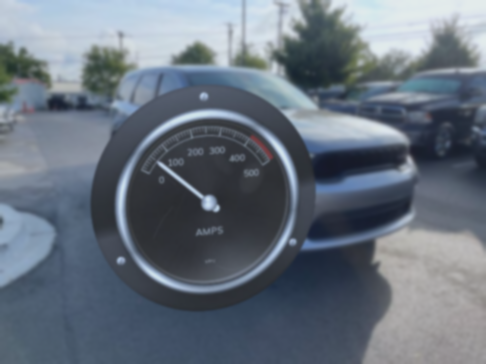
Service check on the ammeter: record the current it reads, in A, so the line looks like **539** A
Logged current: **50** A
